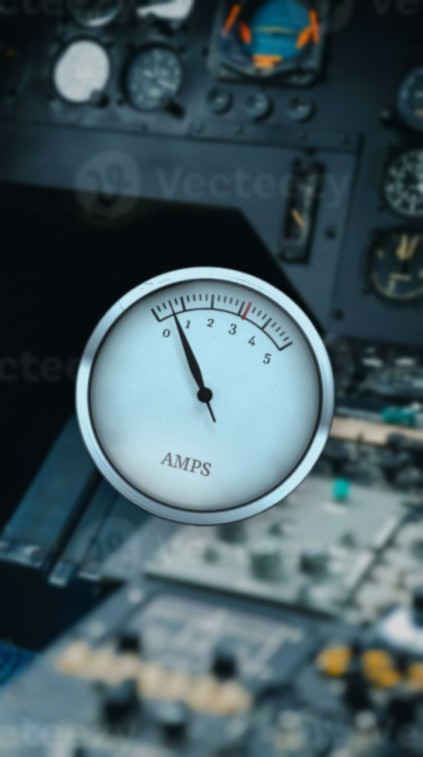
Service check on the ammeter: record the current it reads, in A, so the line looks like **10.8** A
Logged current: **0.6** A
